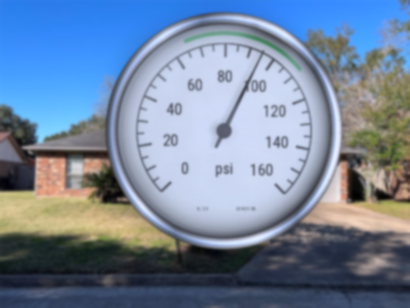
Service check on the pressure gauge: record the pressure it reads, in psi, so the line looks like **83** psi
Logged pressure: **95** psi
